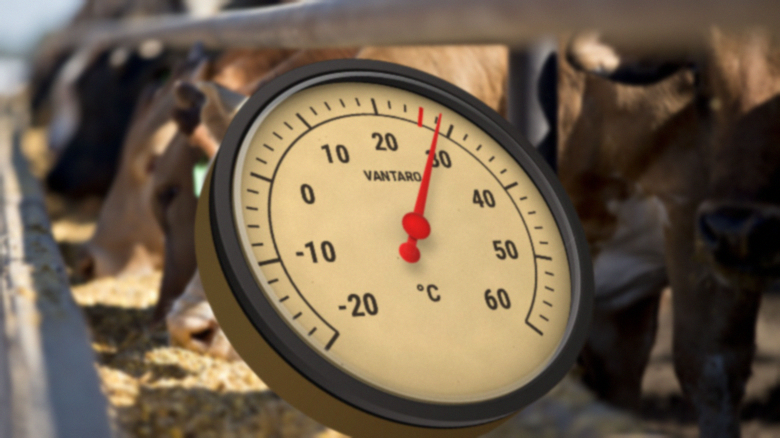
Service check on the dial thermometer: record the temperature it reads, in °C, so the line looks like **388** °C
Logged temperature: **28** °C
